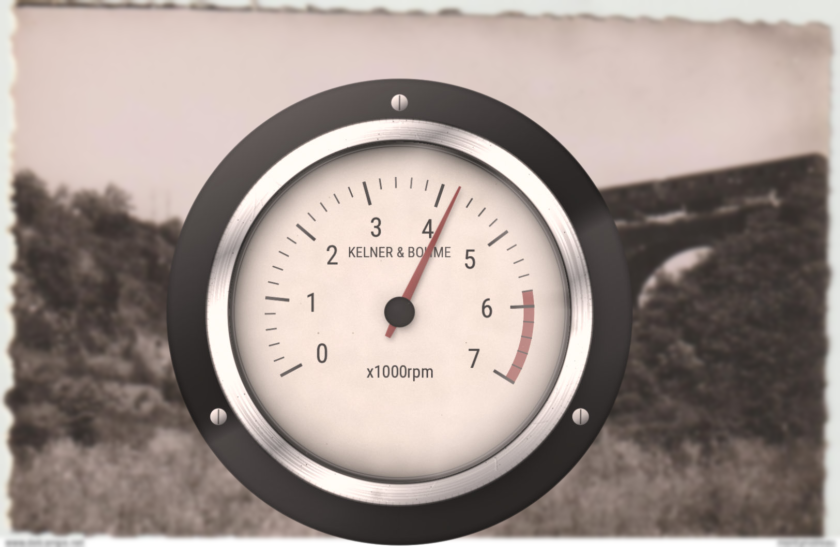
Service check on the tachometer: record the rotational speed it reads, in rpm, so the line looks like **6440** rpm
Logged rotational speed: **4200** rpm
